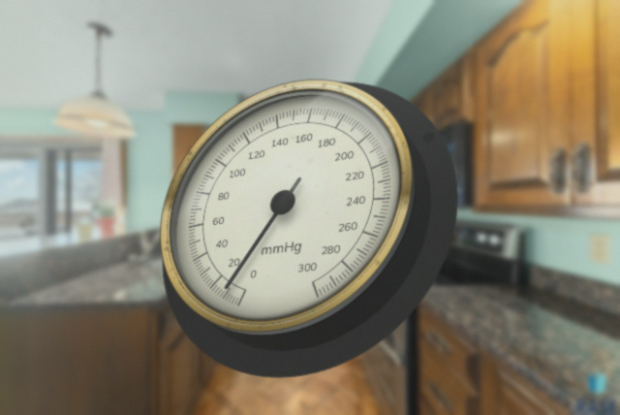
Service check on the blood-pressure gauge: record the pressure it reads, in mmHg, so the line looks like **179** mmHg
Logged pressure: **10** mmHg
